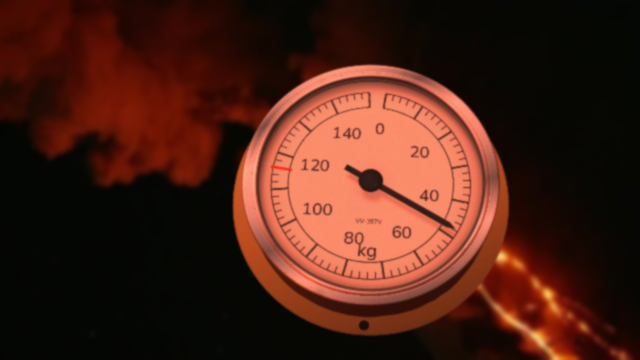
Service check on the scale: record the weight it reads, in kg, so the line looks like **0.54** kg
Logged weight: **48** kg
